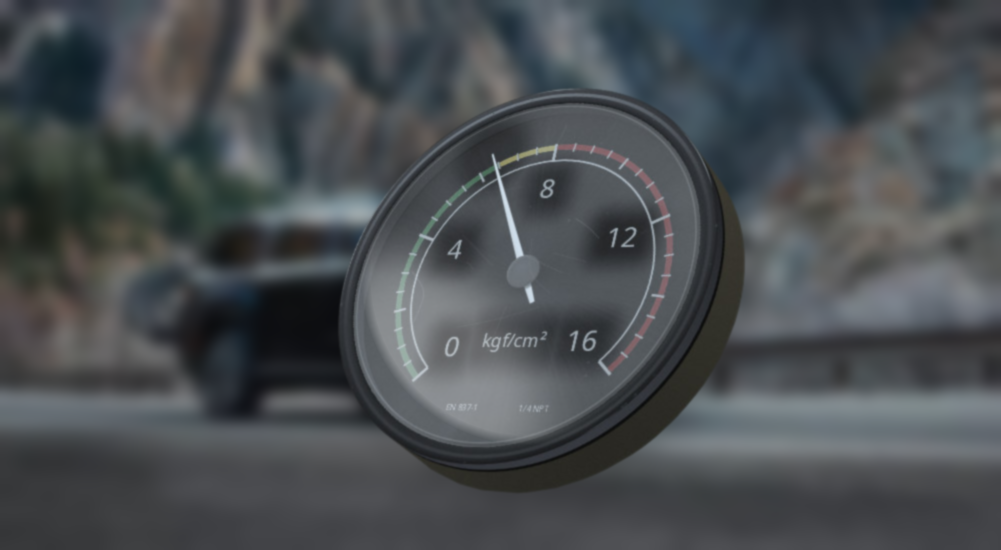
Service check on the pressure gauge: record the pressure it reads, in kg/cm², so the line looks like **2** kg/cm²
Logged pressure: **6.5** kg/cm²
